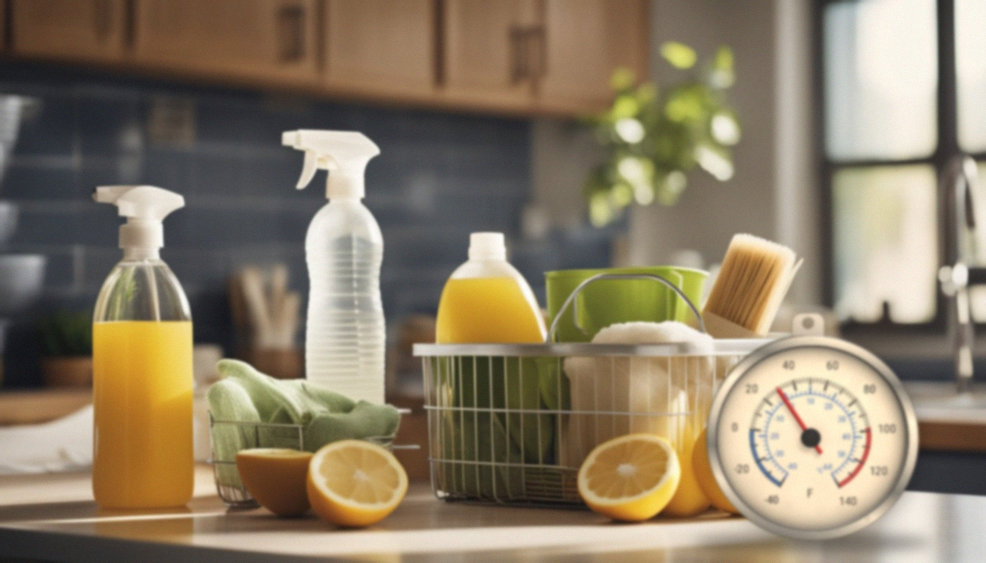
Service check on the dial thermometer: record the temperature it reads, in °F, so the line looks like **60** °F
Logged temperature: **30** °F
